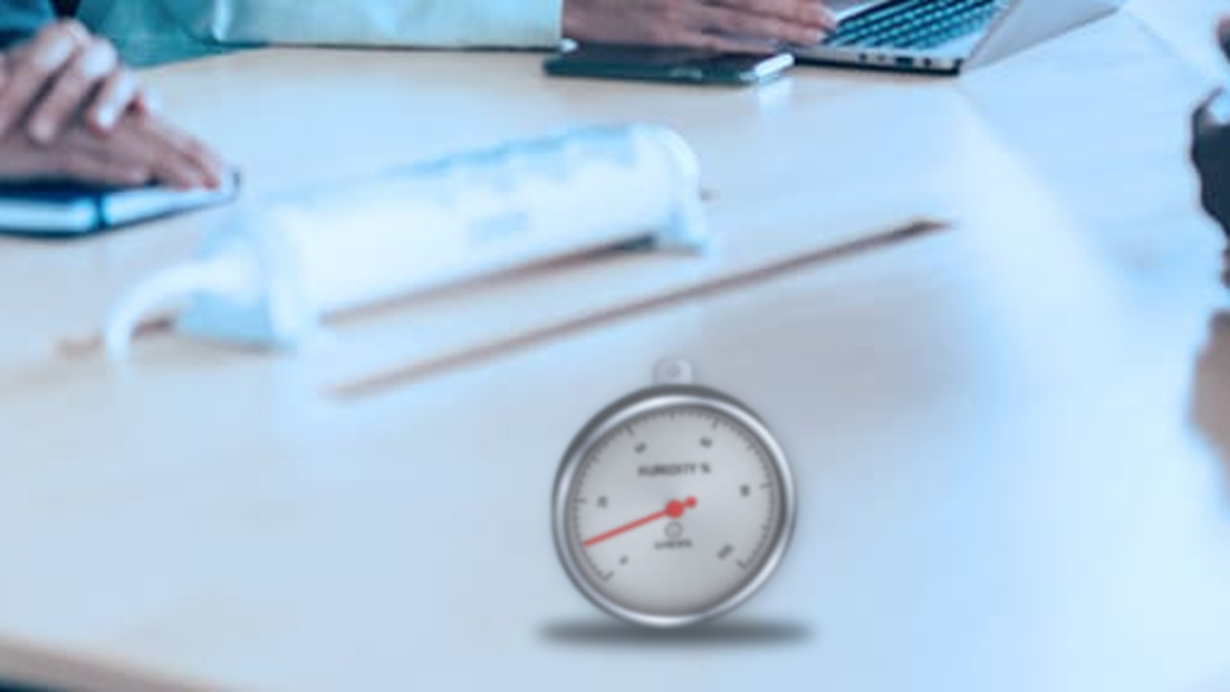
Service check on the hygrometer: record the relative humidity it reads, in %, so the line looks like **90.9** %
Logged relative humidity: **10** %
